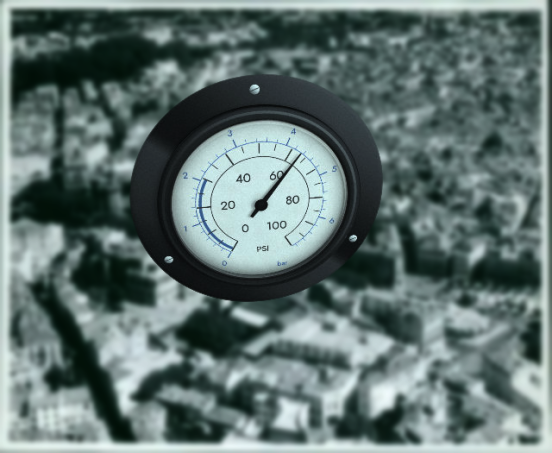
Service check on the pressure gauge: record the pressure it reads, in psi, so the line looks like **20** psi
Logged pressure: **62.5** psi
